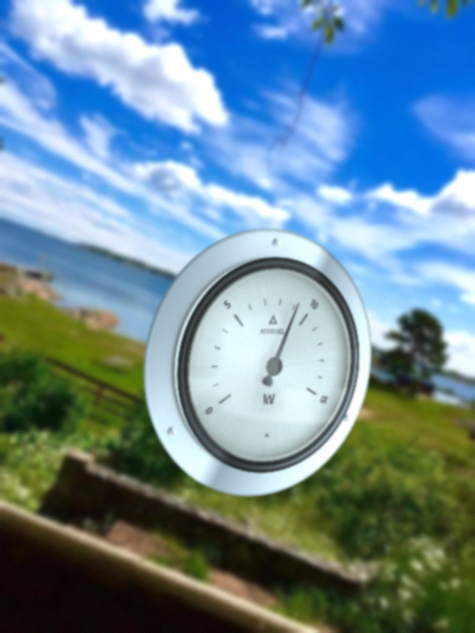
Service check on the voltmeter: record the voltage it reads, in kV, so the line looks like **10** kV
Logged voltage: **9** kV
